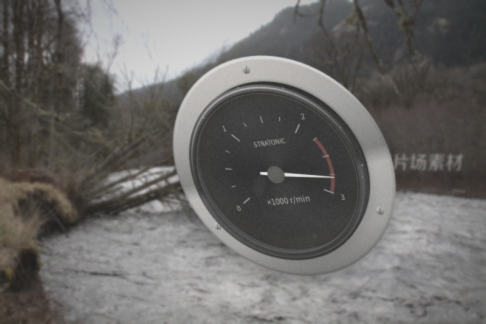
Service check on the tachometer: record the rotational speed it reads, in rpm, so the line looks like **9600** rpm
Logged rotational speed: **2750** rpm
